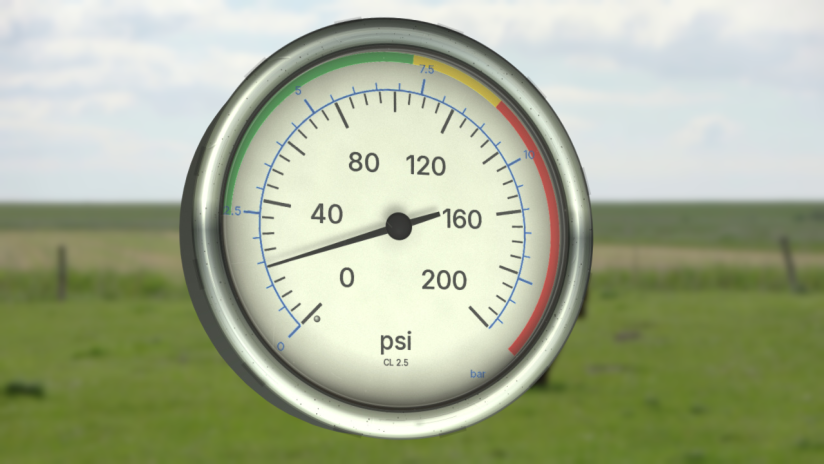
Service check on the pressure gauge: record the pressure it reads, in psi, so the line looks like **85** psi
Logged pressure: **20** psi
